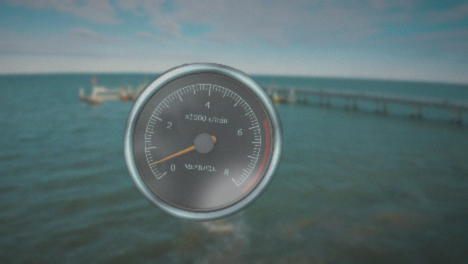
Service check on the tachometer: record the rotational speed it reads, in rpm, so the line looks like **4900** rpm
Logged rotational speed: **500** rpm
